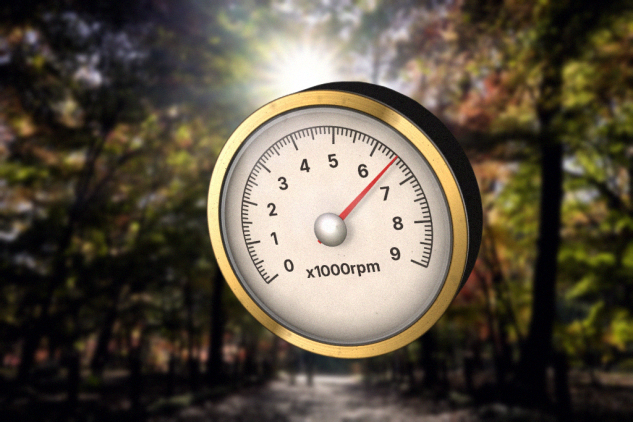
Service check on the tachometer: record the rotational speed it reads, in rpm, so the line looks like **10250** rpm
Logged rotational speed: **6500** rpm
